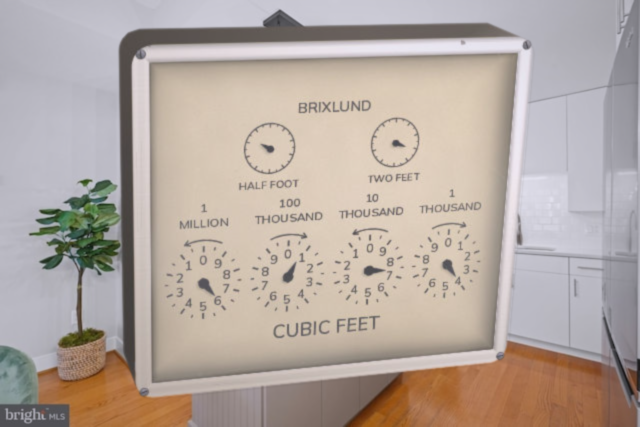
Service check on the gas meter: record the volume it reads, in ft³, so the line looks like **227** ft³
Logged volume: **607400** ft³
